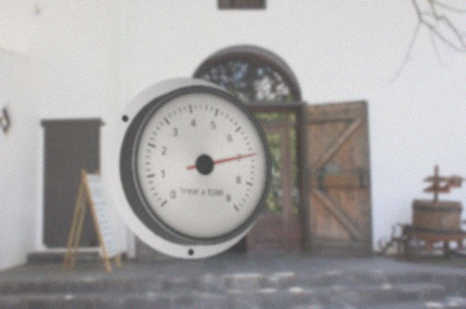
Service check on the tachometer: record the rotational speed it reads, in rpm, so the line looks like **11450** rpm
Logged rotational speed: **7000** rpm
